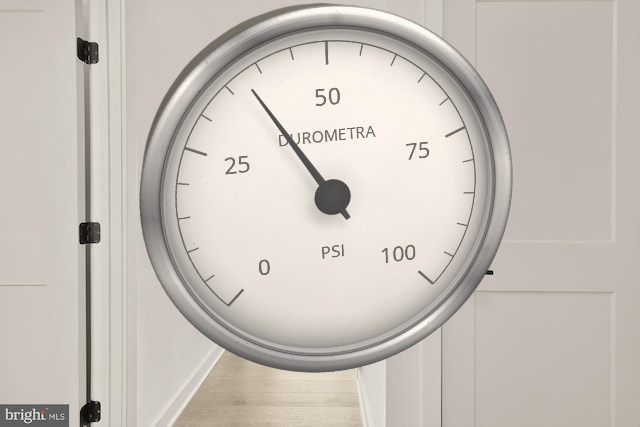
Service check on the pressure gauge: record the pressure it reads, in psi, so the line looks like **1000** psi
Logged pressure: **37.5** psi
